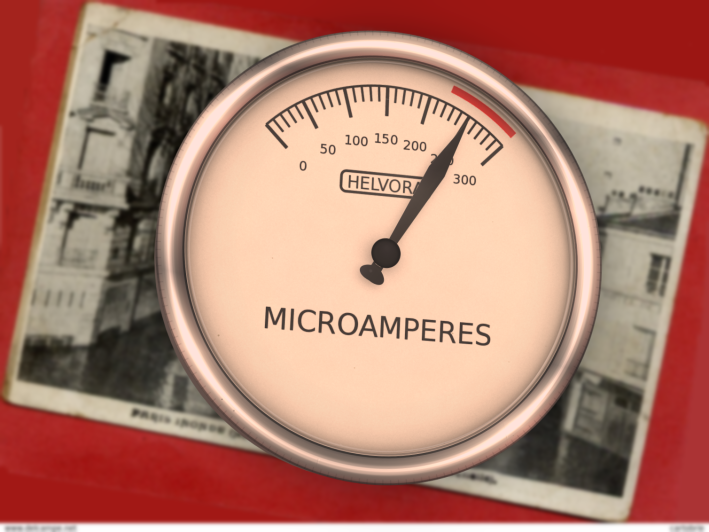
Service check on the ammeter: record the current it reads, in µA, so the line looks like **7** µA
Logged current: **250** µA
